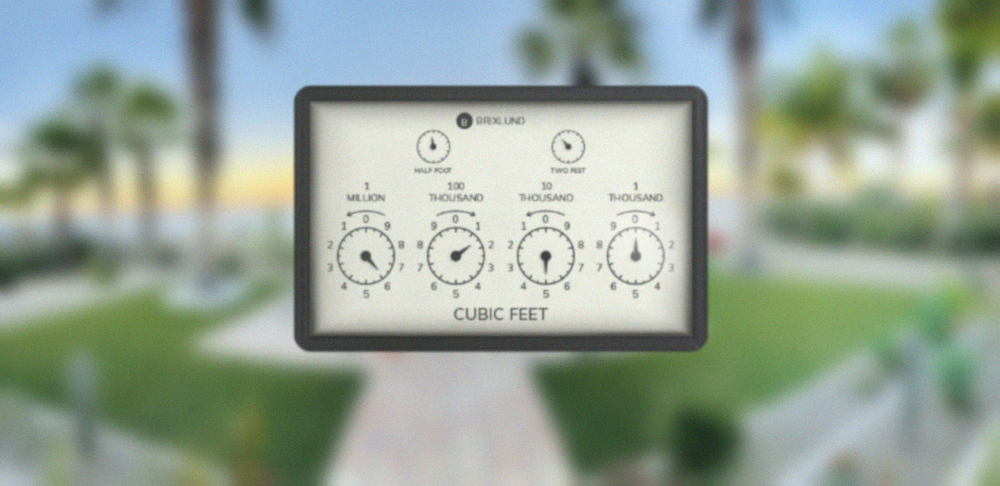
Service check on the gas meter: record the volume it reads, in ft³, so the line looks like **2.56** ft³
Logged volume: **615000** ft³
